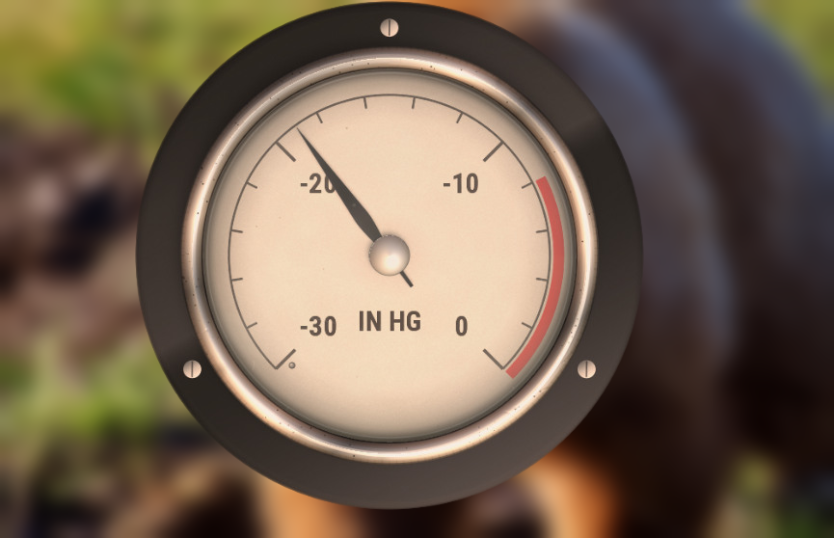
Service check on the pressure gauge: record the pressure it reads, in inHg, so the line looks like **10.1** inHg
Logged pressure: **-19** inHg
